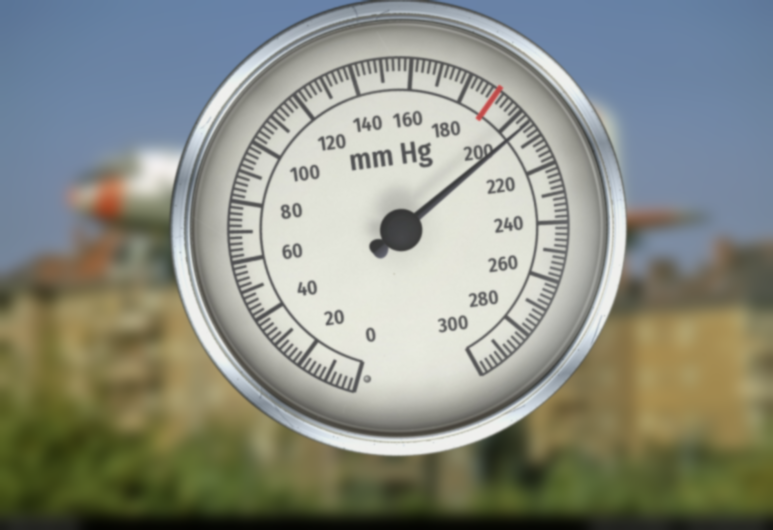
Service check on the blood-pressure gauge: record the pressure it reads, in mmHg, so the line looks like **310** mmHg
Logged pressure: **204** mmHg
